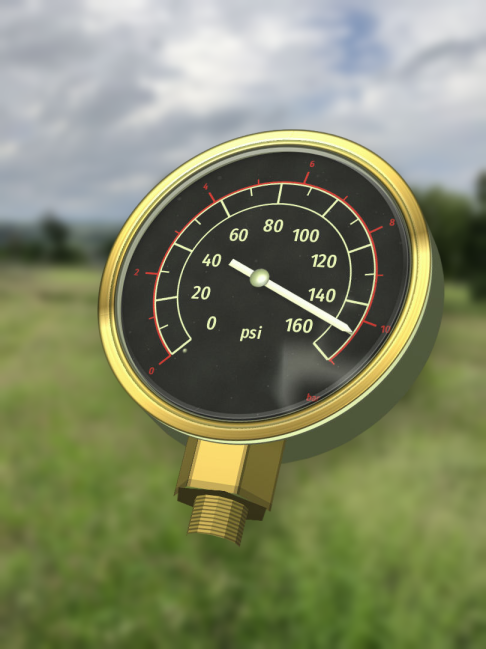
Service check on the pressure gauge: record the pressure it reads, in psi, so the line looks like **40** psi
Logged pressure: **150** psi
